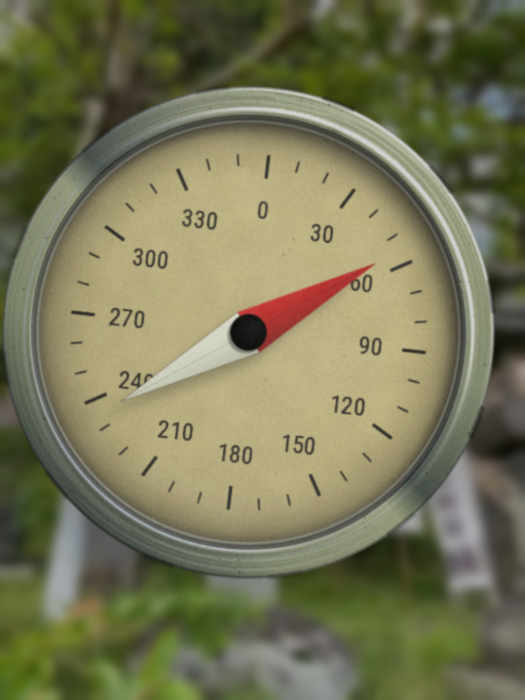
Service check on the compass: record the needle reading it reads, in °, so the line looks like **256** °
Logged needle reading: **55** °
